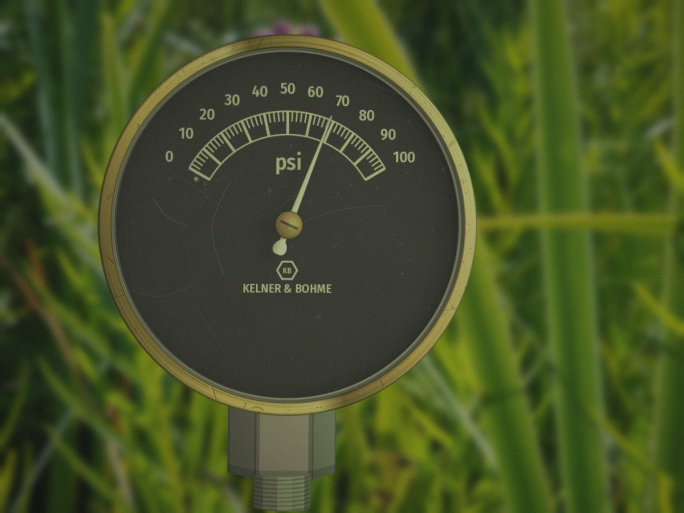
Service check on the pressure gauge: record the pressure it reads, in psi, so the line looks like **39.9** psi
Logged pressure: **68** psi
